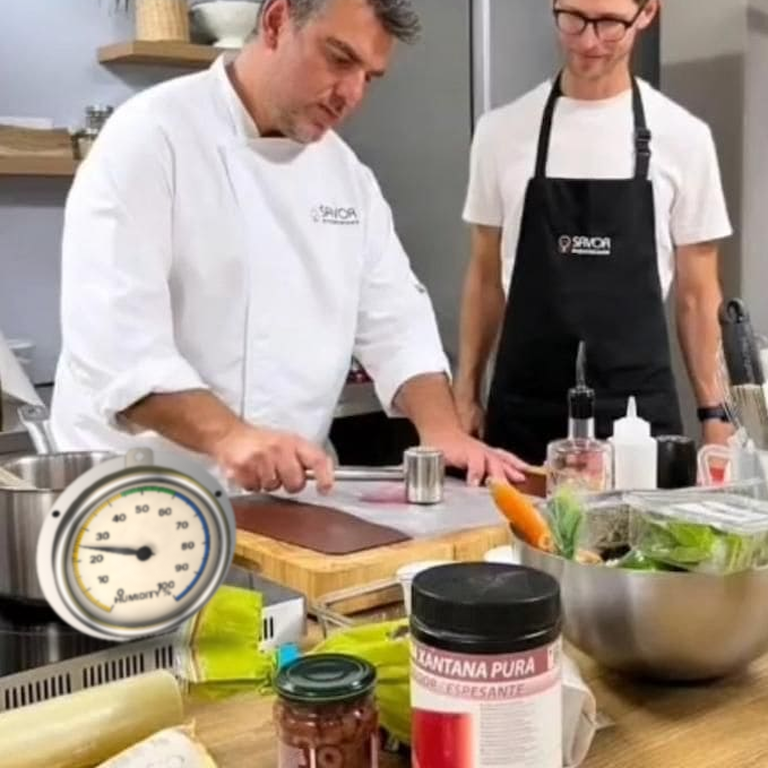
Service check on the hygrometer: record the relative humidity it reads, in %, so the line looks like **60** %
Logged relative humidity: **25** %
